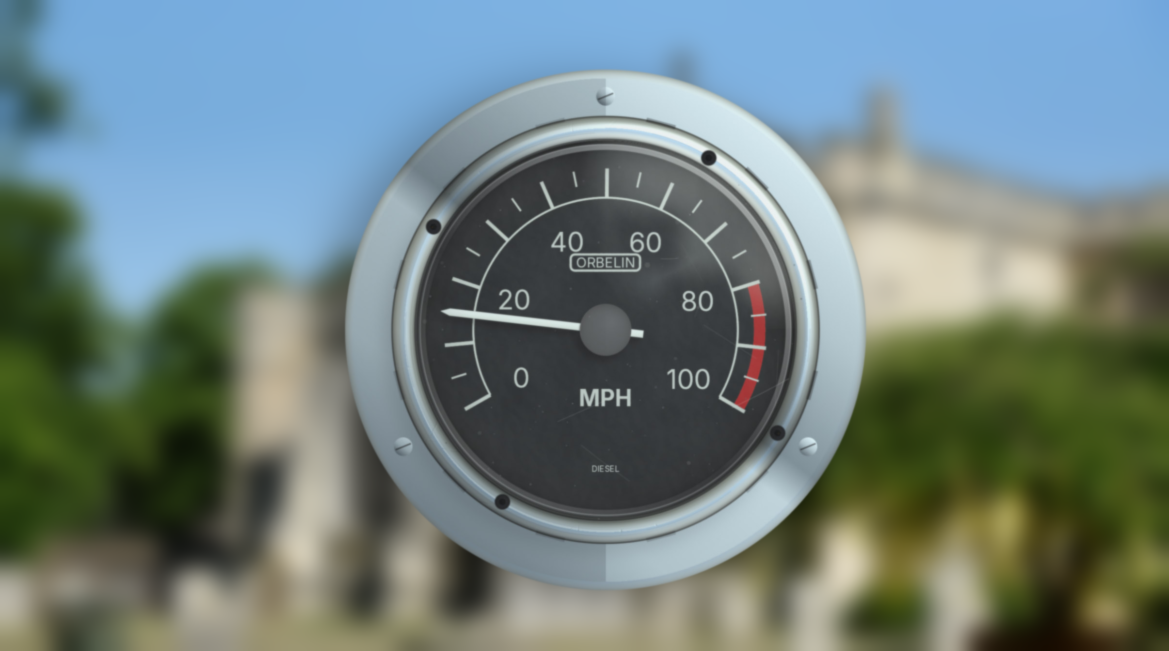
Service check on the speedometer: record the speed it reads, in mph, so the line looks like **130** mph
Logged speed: **15** mph
